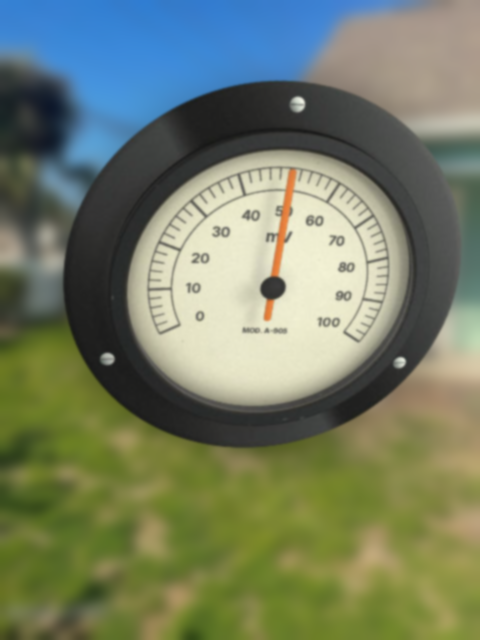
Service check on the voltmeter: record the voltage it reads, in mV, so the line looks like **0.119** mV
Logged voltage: **50** mV
